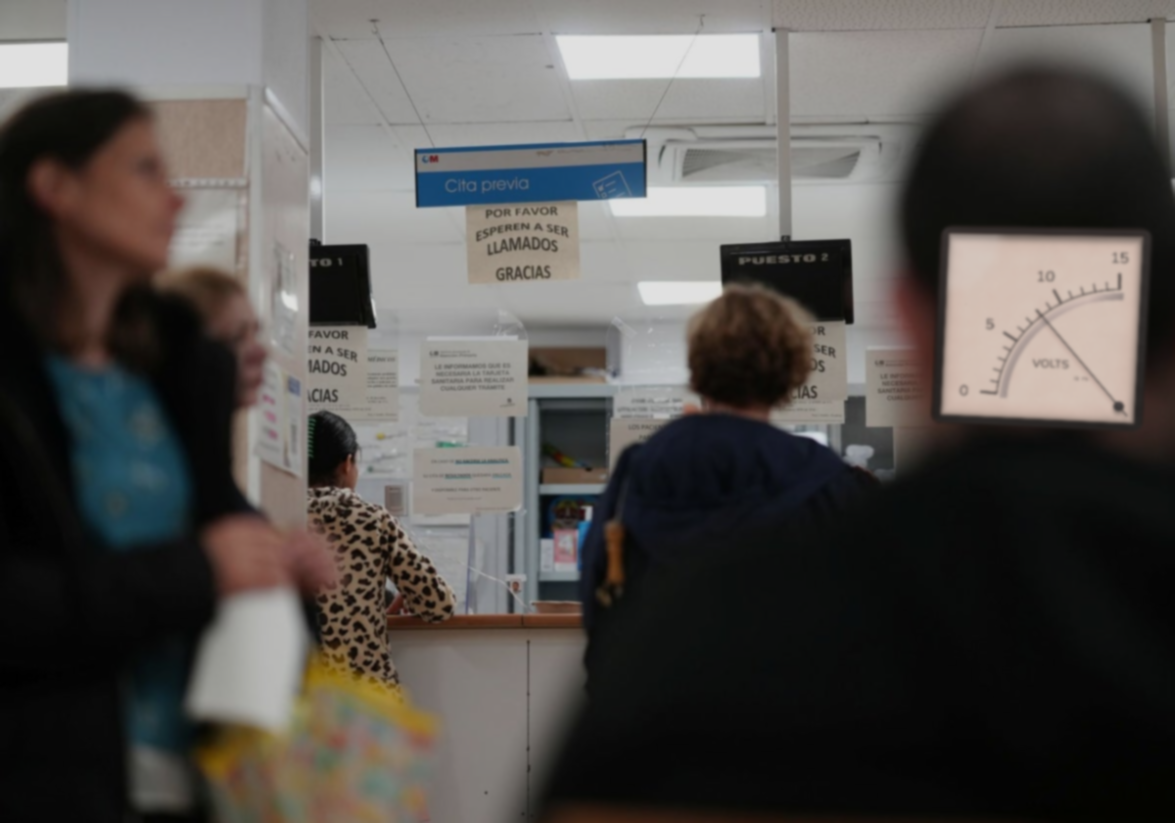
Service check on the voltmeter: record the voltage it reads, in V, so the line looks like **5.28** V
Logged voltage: **8** V
